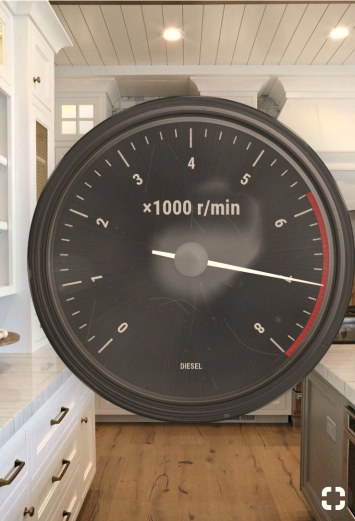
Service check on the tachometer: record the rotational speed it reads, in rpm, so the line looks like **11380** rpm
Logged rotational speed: **7000** rpm
